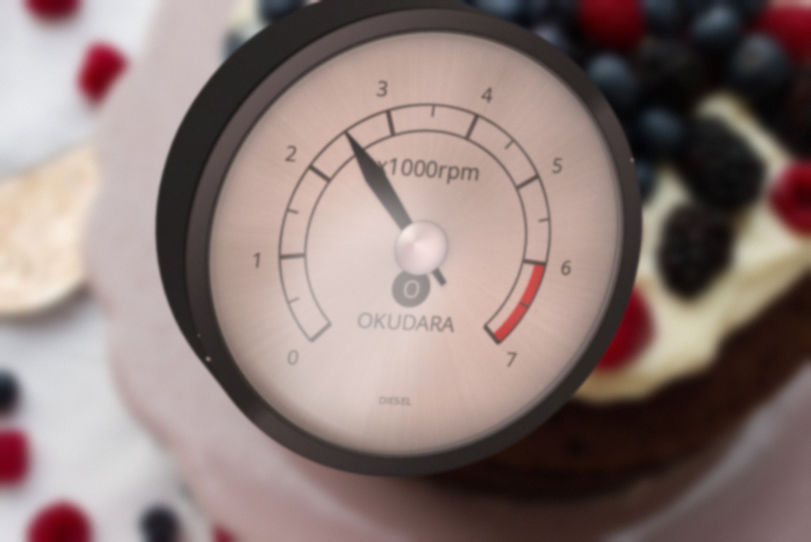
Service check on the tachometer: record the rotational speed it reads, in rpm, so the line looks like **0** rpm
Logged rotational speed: **2500** rpm
